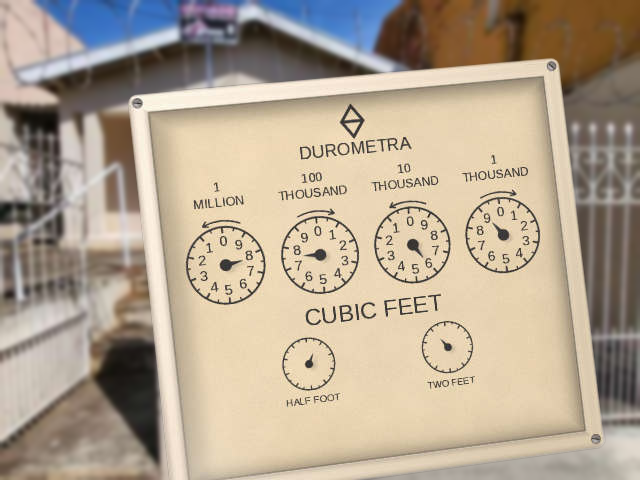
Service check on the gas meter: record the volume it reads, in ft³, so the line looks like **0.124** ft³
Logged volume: **775900** ft³
